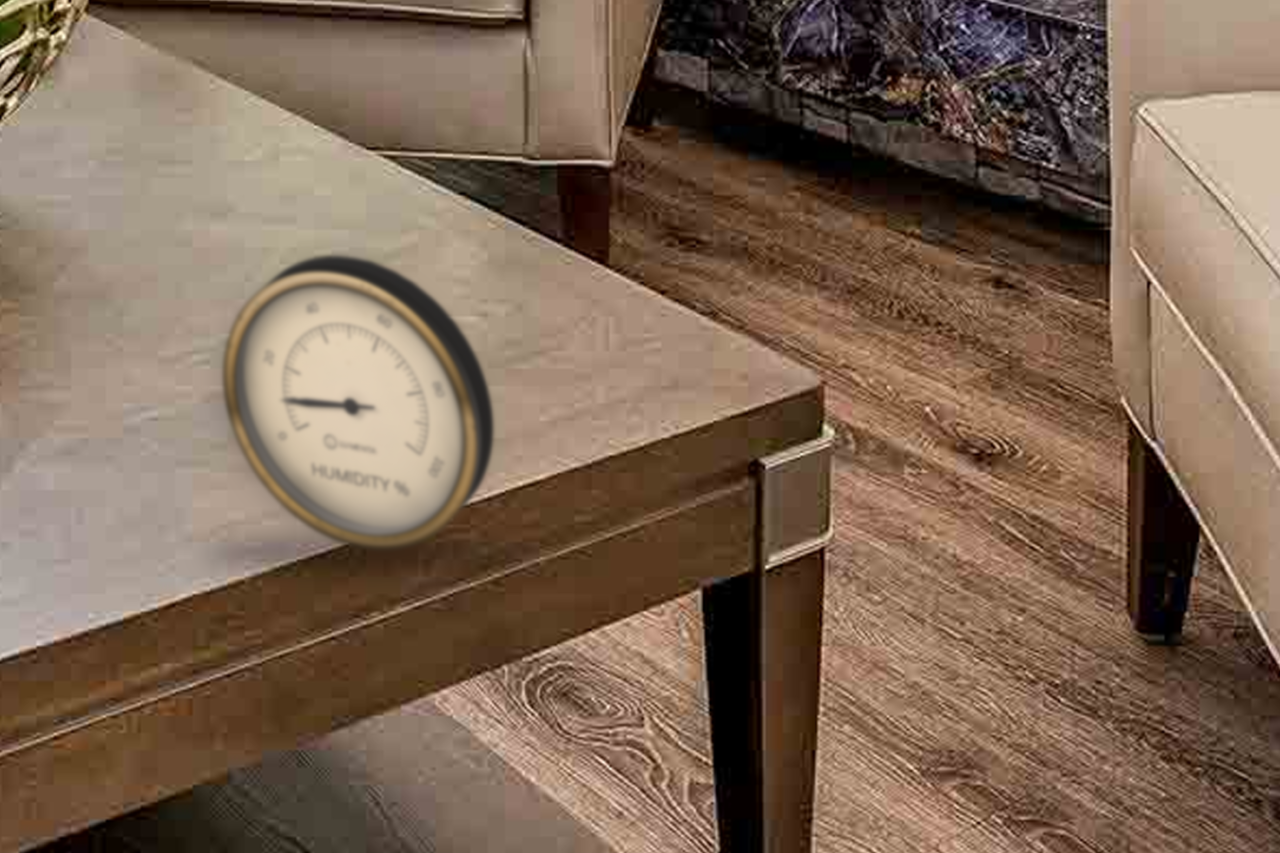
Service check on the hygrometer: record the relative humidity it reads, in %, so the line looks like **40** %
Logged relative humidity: **10** %
